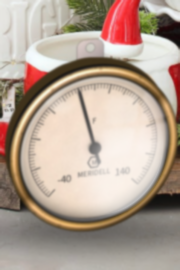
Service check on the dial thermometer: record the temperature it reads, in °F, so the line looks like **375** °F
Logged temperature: **40** °F
